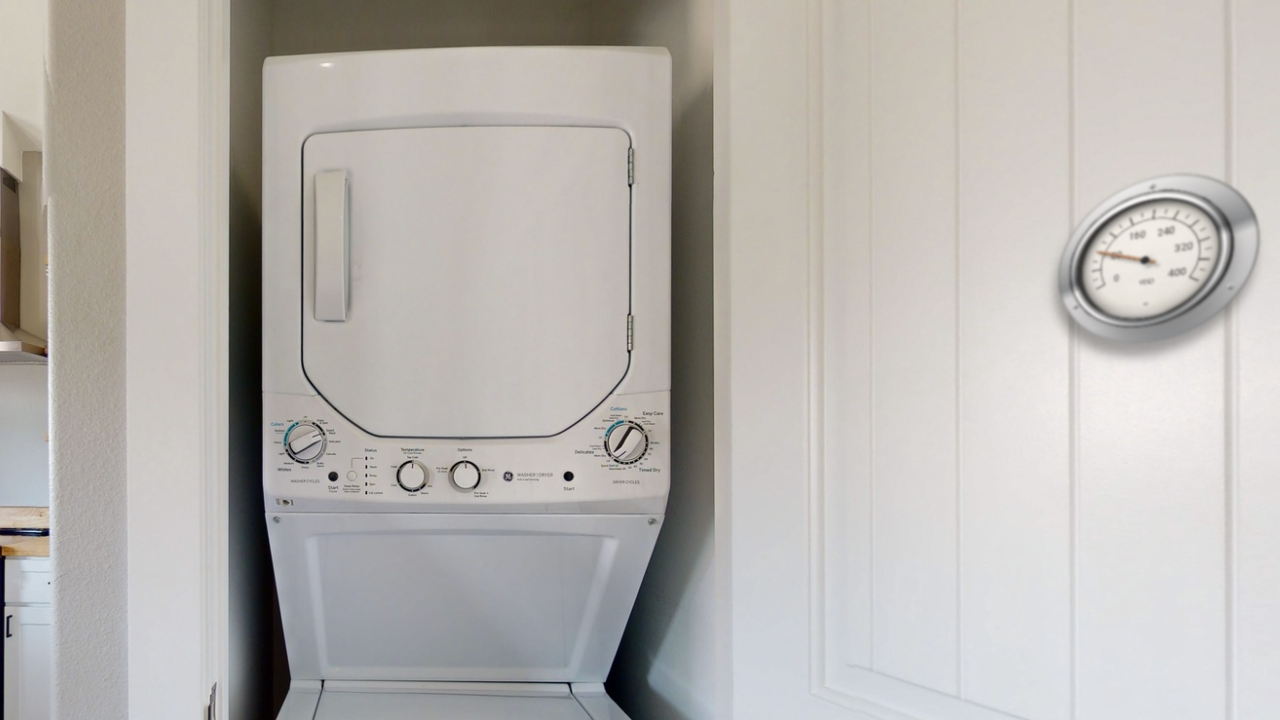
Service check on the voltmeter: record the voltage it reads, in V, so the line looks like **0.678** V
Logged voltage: **80** V
